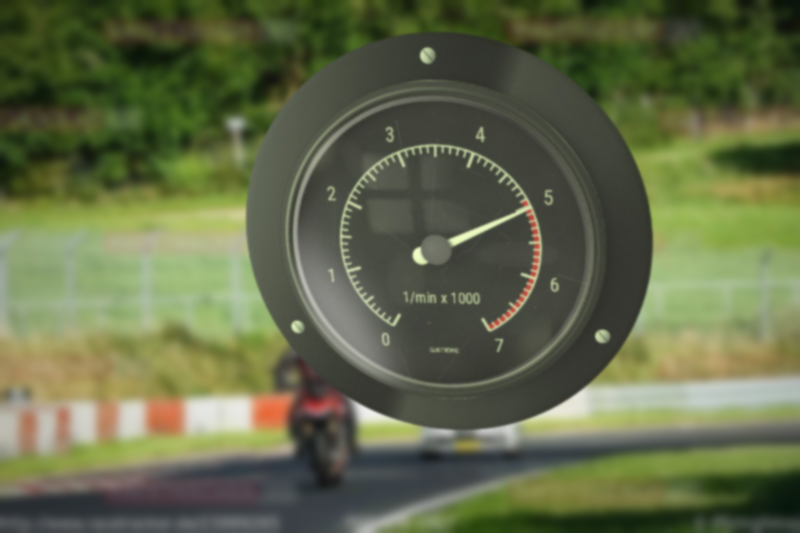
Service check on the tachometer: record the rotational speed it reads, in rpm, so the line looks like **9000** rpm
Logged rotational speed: **5000** rpm
